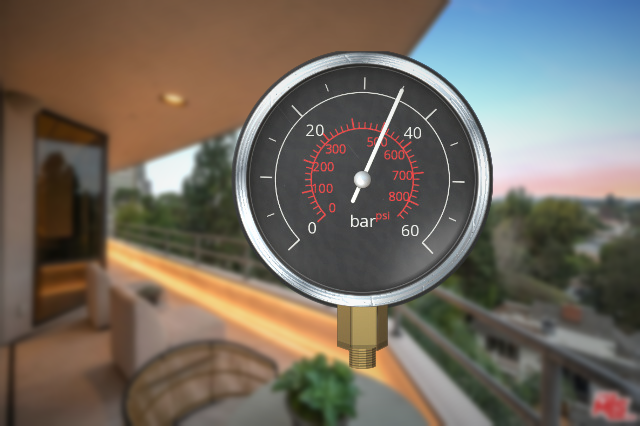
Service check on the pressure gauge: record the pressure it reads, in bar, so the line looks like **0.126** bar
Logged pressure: **35** bar
